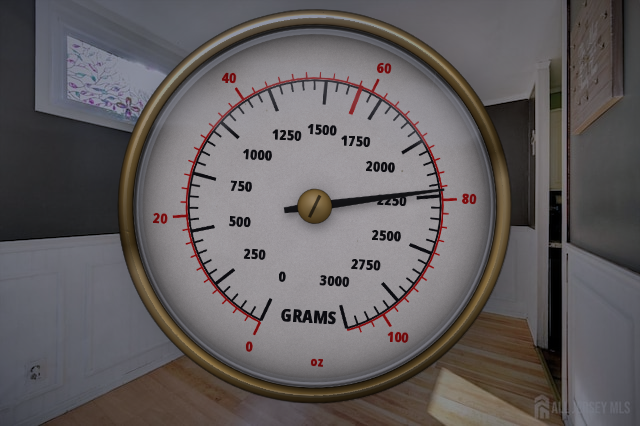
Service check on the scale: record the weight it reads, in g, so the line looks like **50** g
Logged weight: **2225** g
